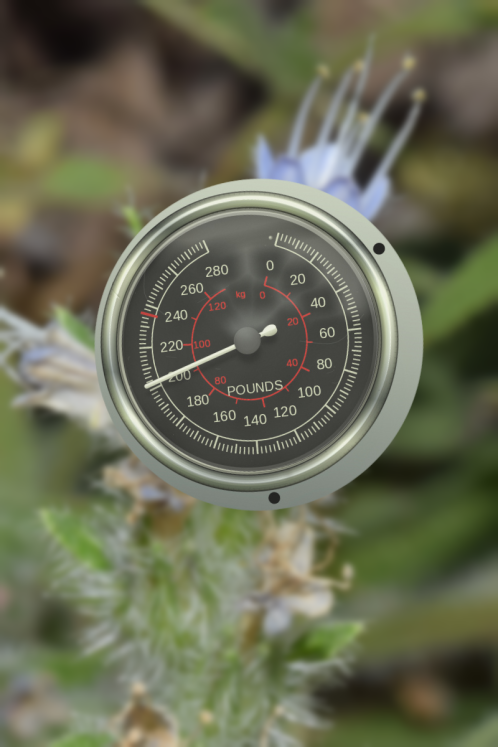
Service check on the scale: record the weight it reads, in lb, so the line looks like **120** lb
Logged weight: **202** lb
